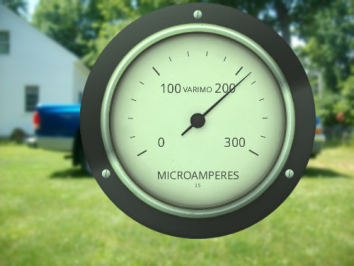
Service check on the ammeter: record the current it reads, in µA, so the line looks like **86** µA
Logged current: **210** µA
